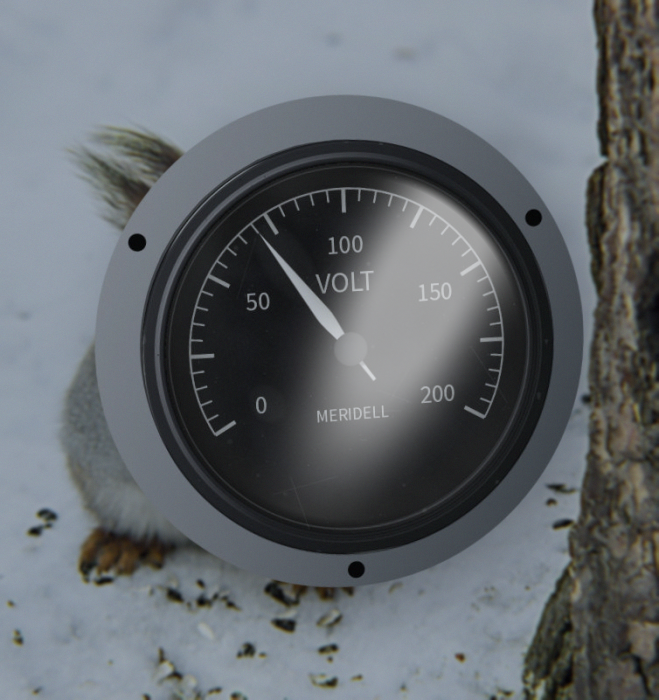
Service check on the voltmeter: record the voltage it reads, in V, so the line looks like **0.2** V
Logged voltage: **70** V
